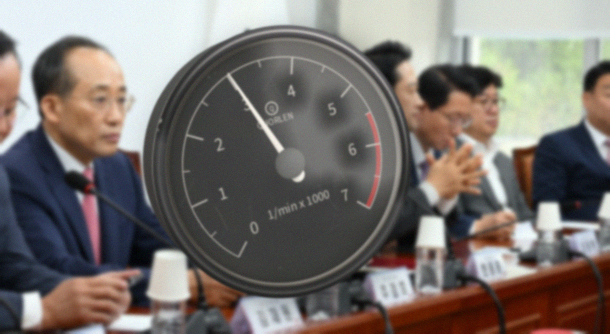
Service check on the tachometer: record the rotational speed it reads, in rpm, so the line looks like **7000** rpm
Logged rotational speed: **3000** rpm
